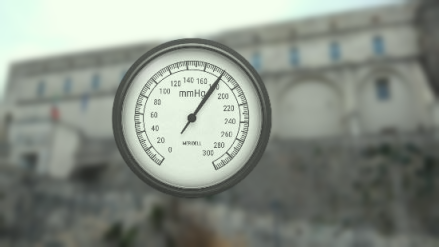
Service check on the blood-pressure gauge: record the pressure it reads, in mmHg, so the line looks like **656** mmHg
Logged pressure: **180** mmHg
